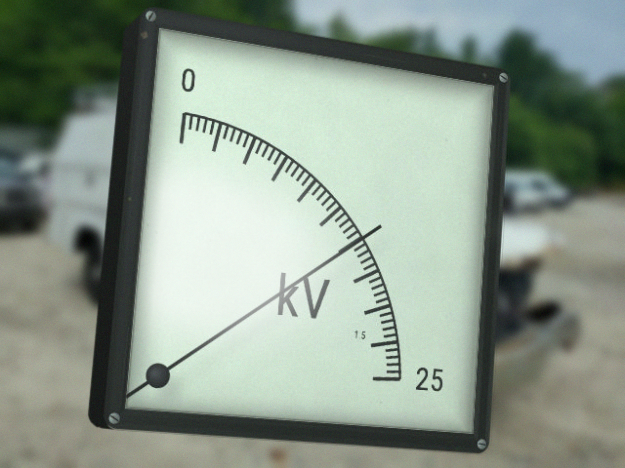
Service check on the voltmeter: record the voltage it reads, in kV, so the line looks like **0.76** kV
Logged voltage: **15** kV
